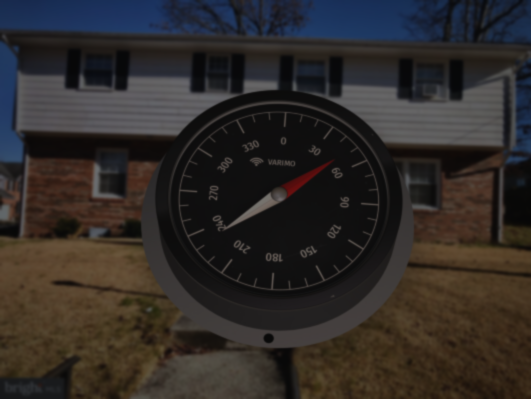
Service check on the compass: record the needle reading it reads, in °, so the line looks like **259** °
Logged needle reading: **50** °
